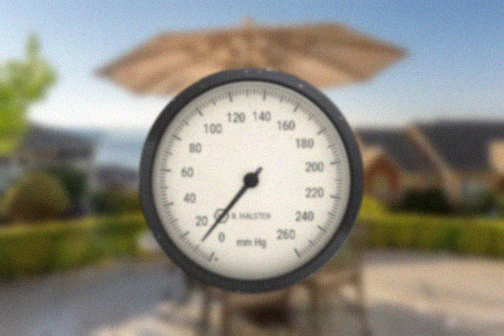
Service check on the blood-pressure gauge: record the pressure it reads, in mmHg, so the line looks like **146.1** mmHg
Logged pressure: **10** mmHg
